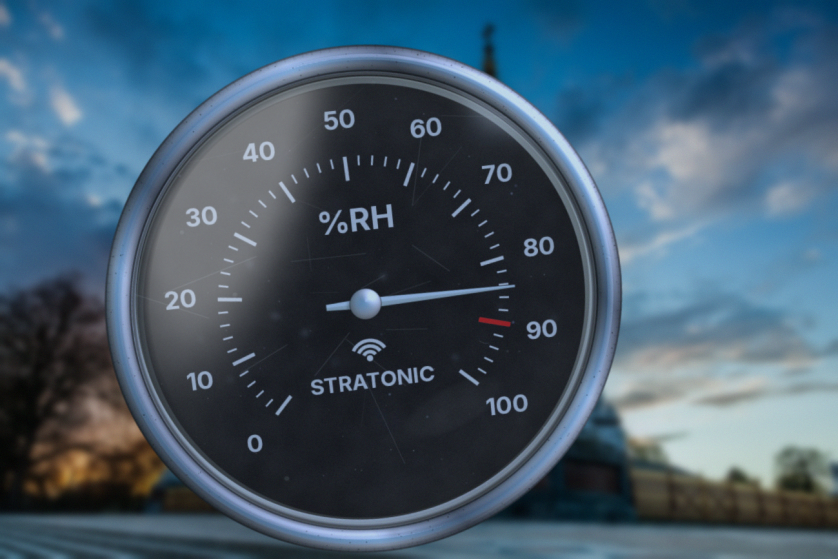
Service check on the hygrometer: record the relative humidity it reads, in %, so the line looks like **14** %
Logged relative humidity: **84** %
